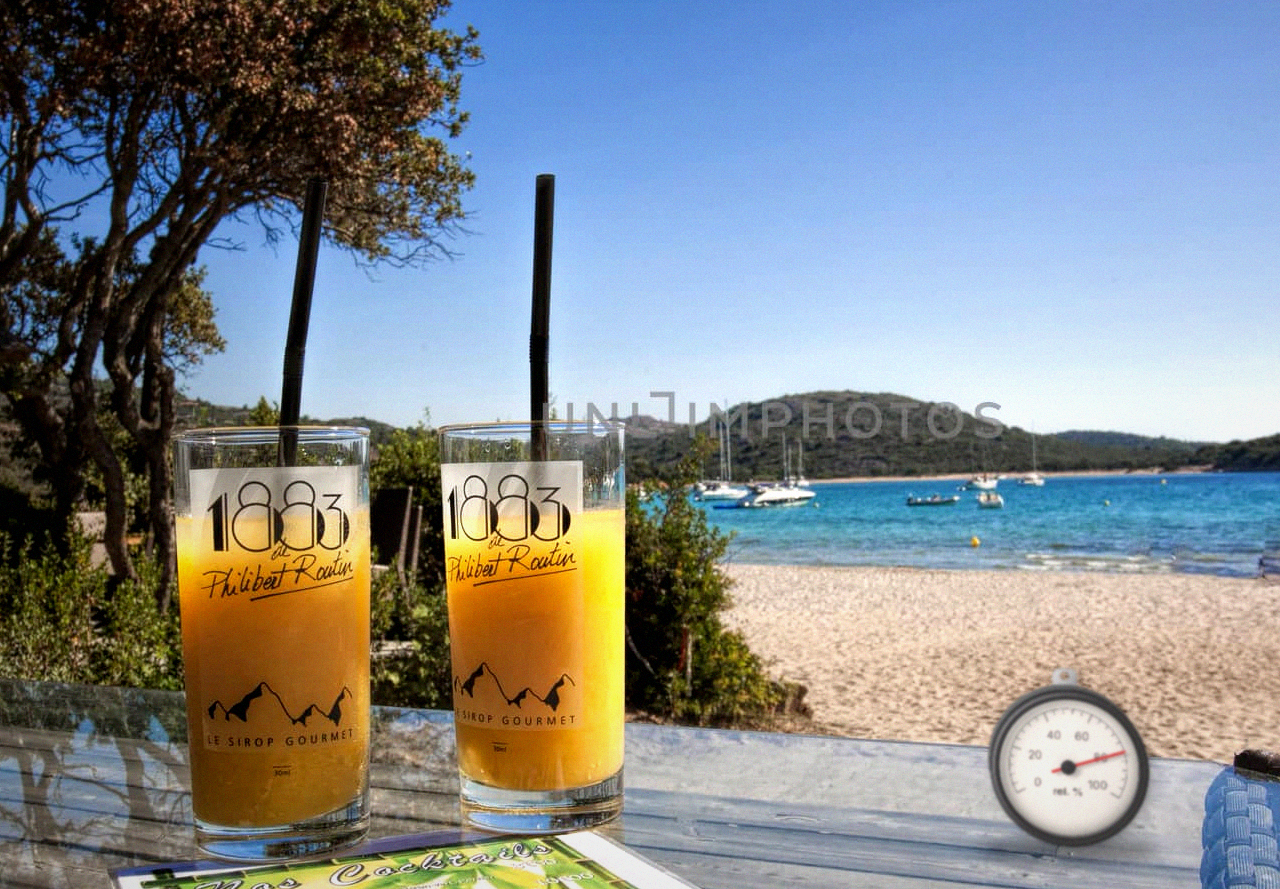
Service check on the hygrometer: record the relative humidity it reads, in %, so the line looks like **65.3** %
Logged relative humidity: **80** %
